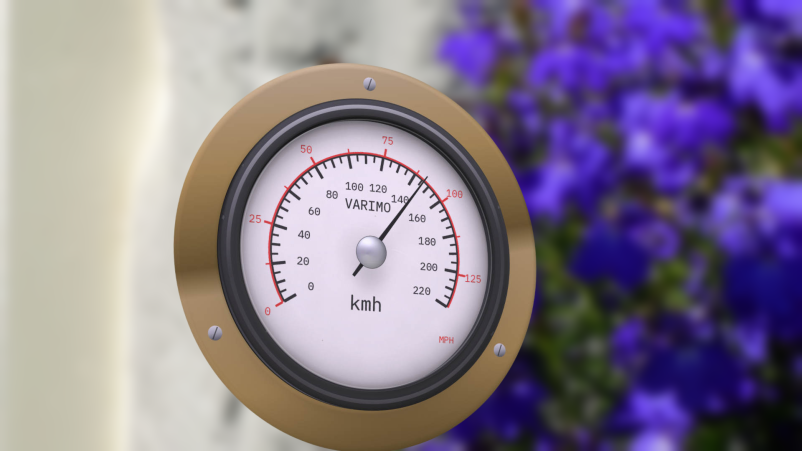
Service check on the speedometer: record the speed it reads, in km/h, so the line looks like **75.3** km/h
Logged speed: **145** km/h
